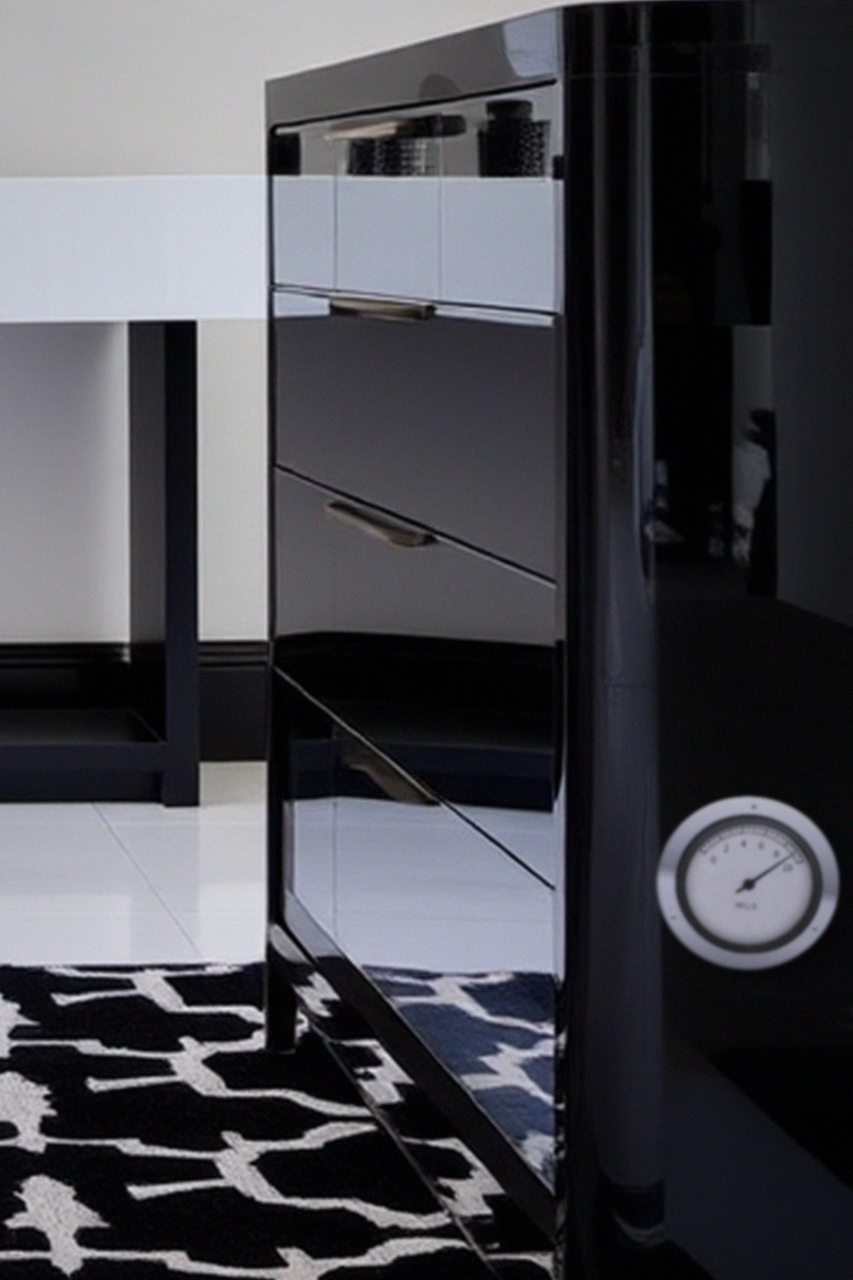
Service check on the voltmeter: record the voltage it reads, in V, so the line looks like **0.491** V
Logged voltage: **9** V
